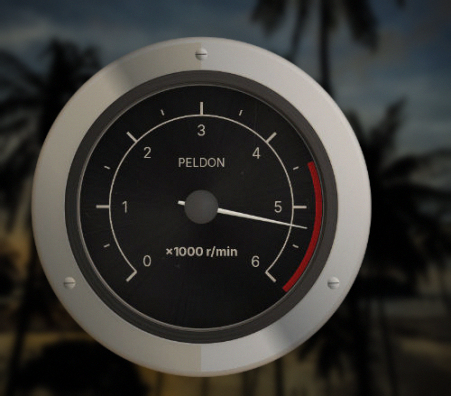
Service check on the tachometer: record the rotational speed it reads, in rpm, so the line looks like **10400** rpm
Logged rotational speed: **5250** rpm
